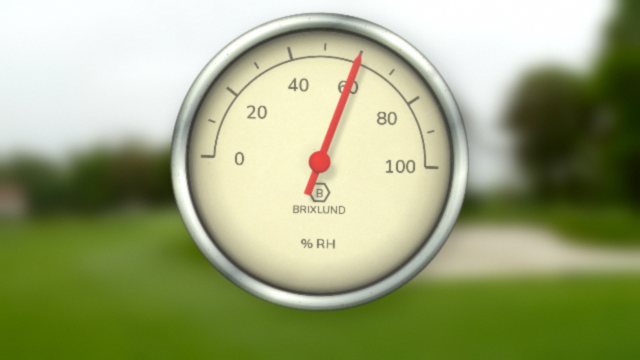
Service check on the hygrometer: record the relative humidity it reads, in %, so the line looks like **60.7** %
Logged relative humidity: **60** %
